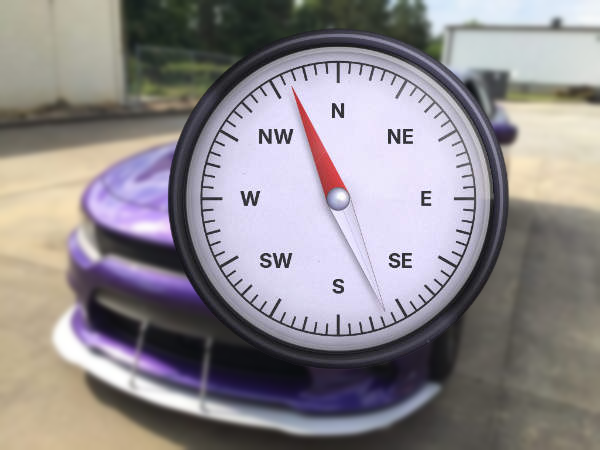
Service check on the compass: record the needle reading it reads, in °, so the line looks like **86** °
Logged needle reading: **337.5** °
